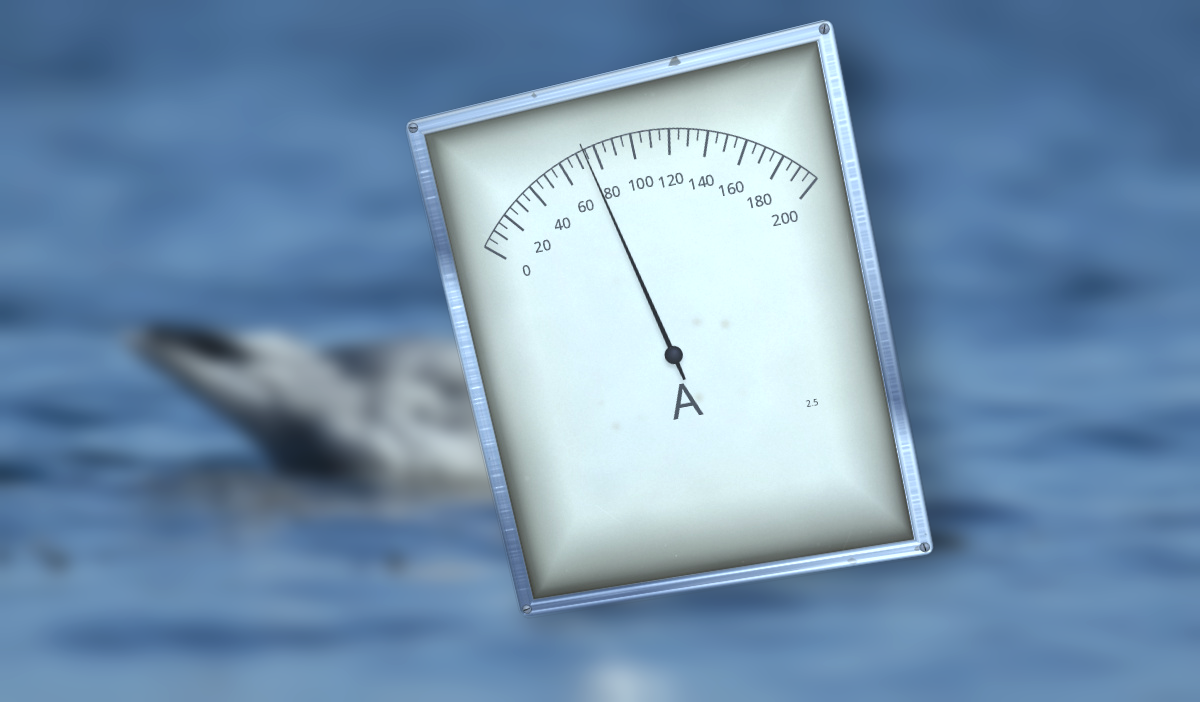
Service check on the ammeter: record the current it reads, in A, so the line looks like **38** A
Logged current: **75** A
